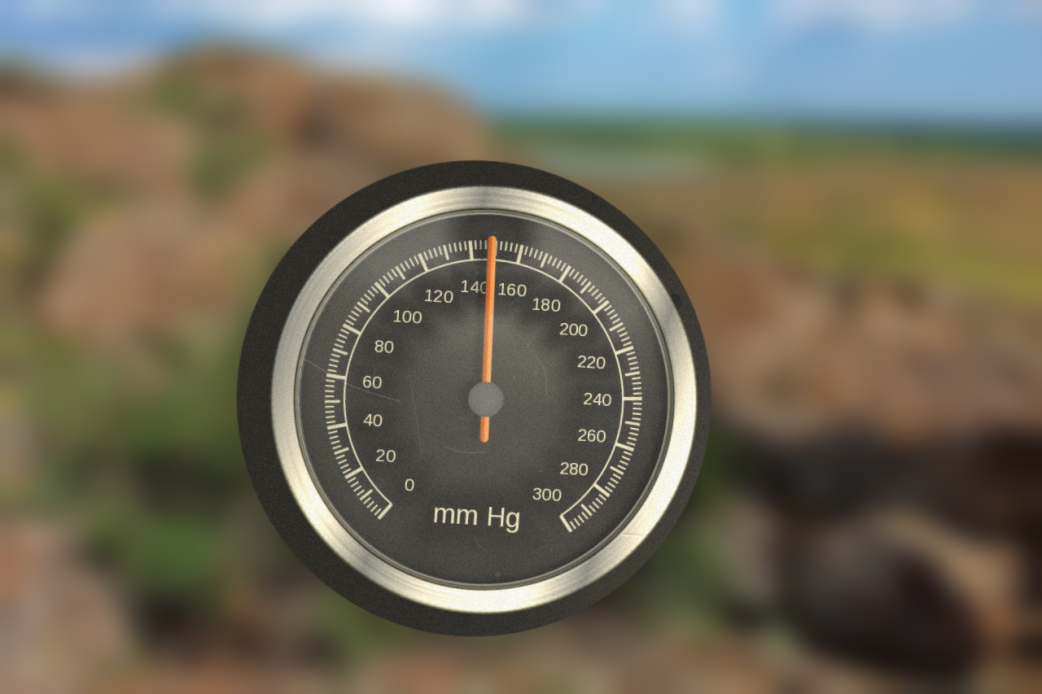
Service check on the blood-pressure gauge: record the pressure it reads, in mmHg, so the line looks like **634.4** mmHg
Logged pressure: **148** mmHg
